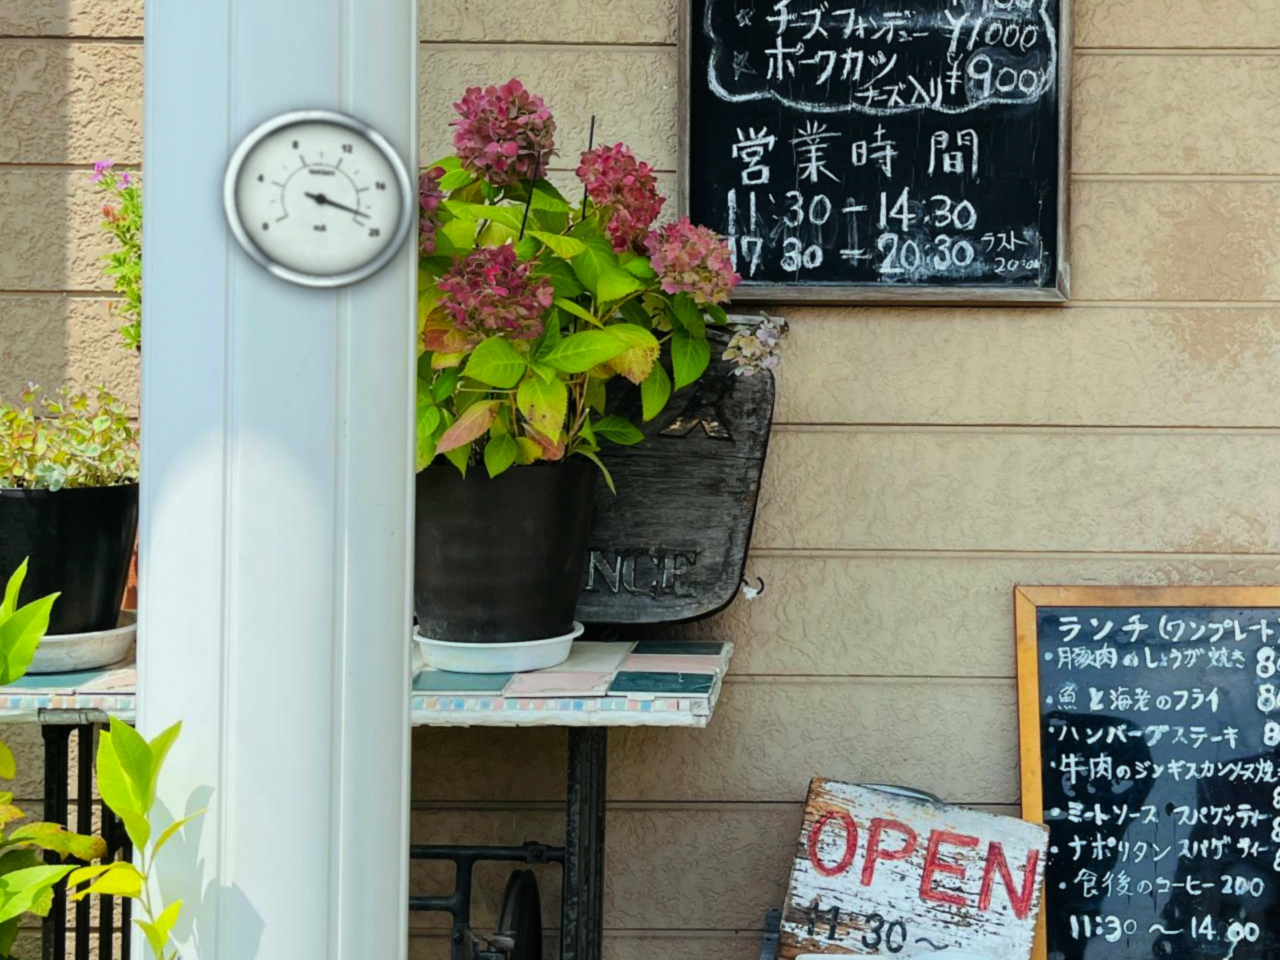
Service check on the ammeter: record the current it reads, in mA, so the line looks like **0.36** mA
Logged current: **19** mA
